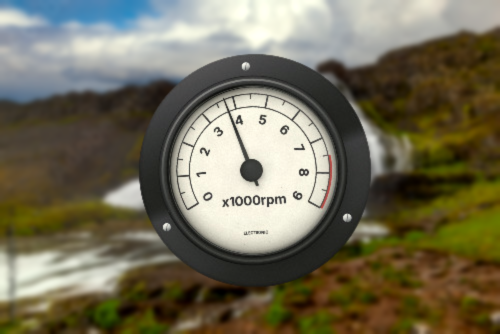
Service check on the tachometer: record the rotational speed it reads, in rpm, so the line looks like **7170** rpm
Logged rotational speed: **3750** rpm
